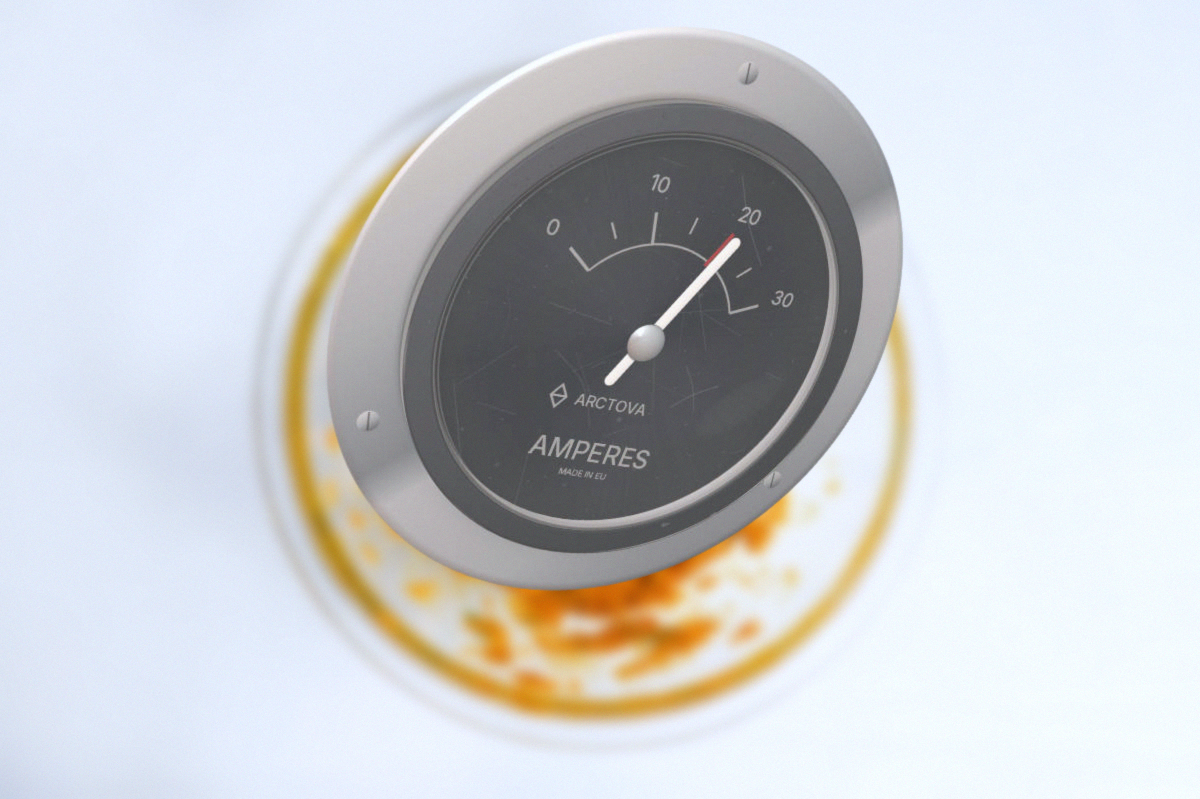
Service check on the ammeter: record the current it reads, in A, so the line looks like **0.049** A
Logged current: **20** A
